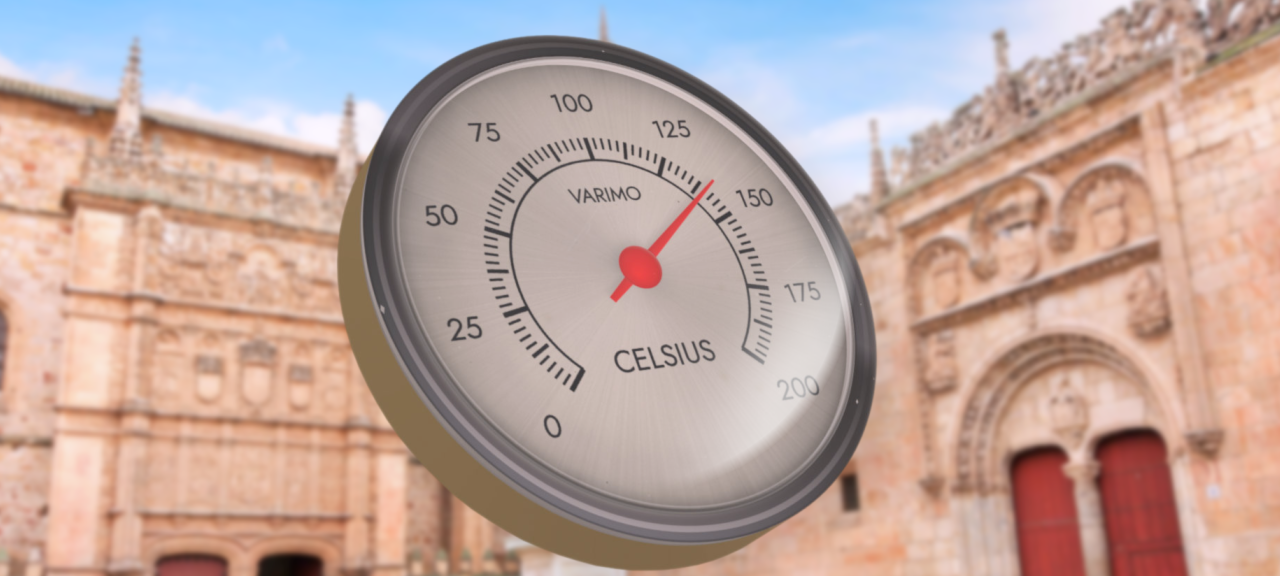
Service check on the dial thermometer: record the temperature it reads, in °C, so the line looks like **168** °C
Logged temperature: **140** °C
